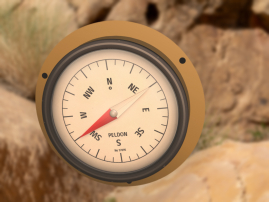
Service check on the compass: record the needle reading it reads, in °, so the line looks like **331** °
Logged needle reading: **240** °
